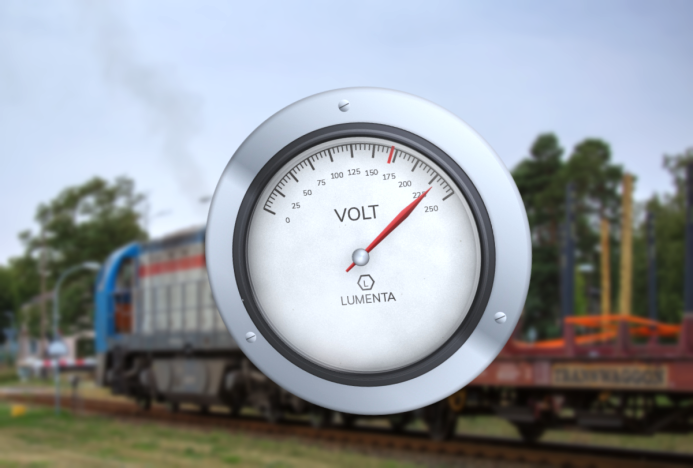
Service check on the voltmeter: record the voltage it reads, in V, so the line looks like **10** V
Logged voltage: **230** V
